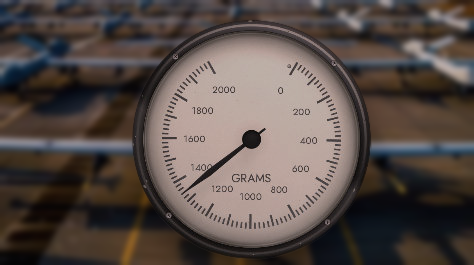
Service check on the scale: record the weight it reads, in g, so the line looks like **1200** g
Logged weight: **1340** g
